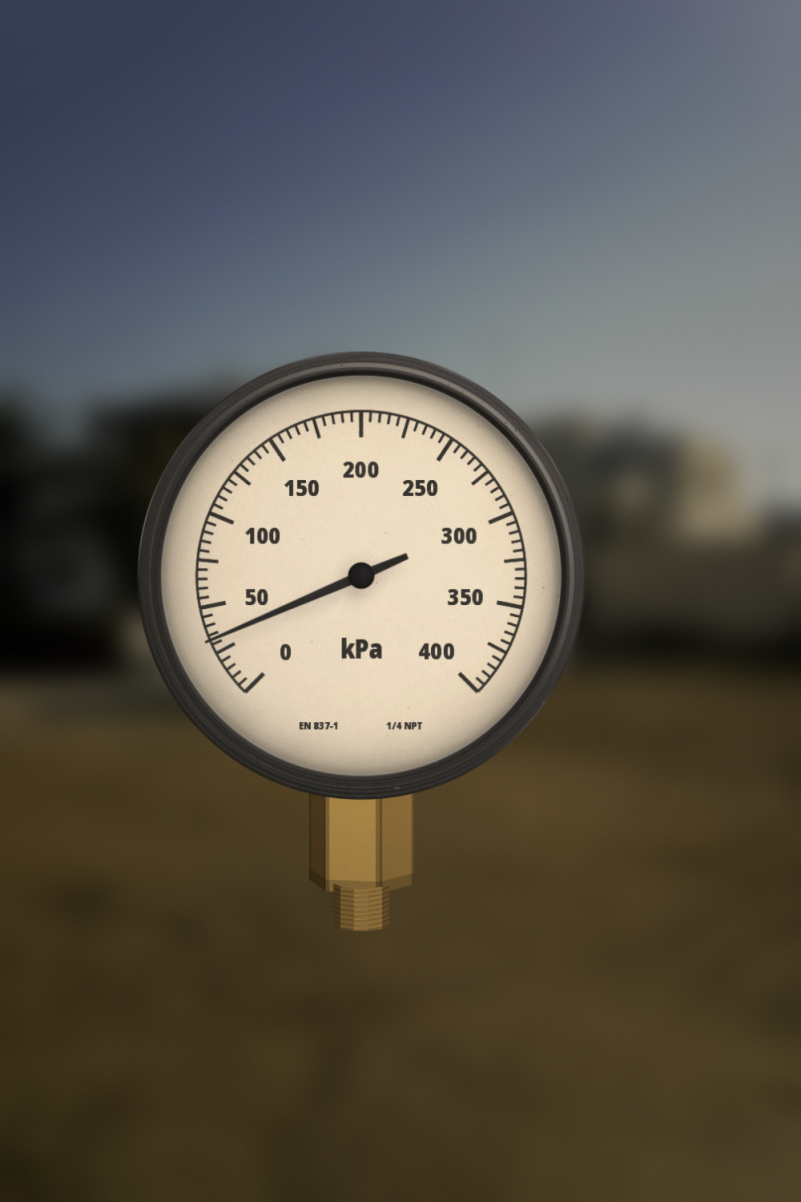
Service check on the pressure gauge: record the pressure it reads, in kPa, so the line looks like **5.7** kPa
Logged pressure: **32.5** kPa
